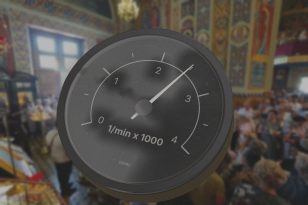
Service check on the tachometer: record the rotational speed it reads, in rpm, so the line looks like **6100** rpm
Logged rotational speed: **2500** rpm
